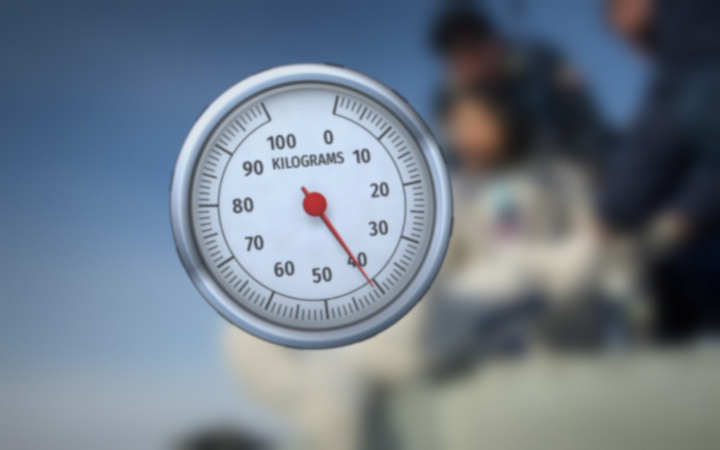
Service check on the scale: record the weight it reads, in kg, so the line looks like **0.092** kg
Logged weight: **41** kg
